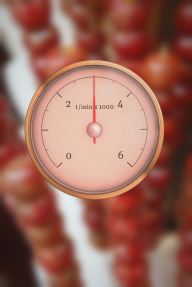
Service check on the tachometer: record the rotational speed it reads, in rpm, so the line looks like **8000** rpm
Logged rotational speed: **3000** rpm
